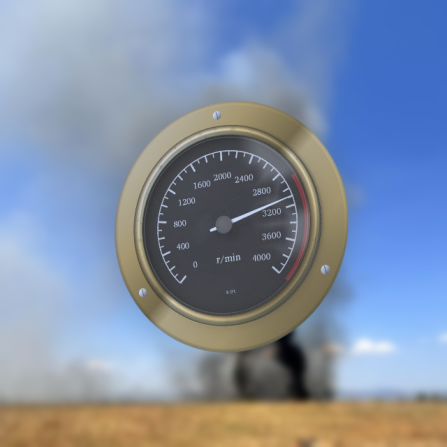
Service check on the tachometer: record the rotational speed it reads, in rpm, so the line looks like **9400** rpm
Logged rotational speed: **3100** rpm
